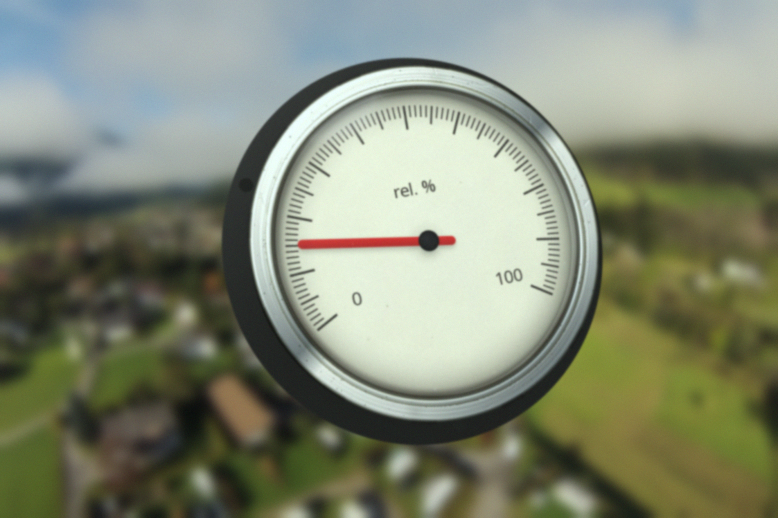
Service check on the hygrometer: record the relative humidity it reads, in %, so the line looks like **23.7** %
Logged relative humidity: **15** %
